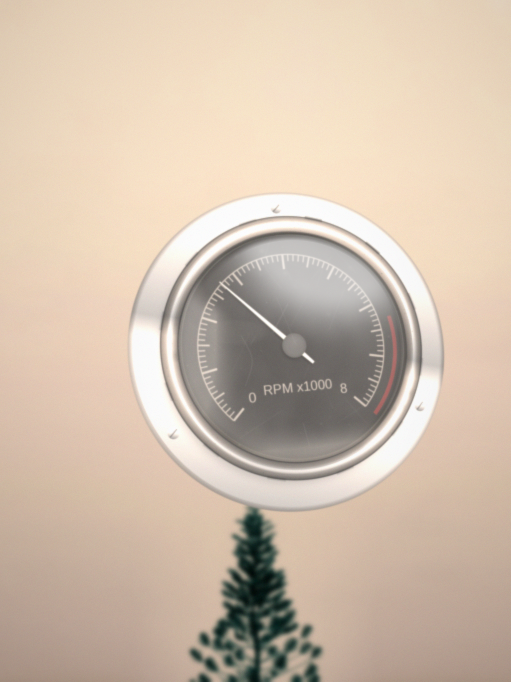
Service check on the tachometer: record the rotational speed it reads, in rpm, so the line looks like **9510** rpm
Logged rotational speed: **2700** rpm
